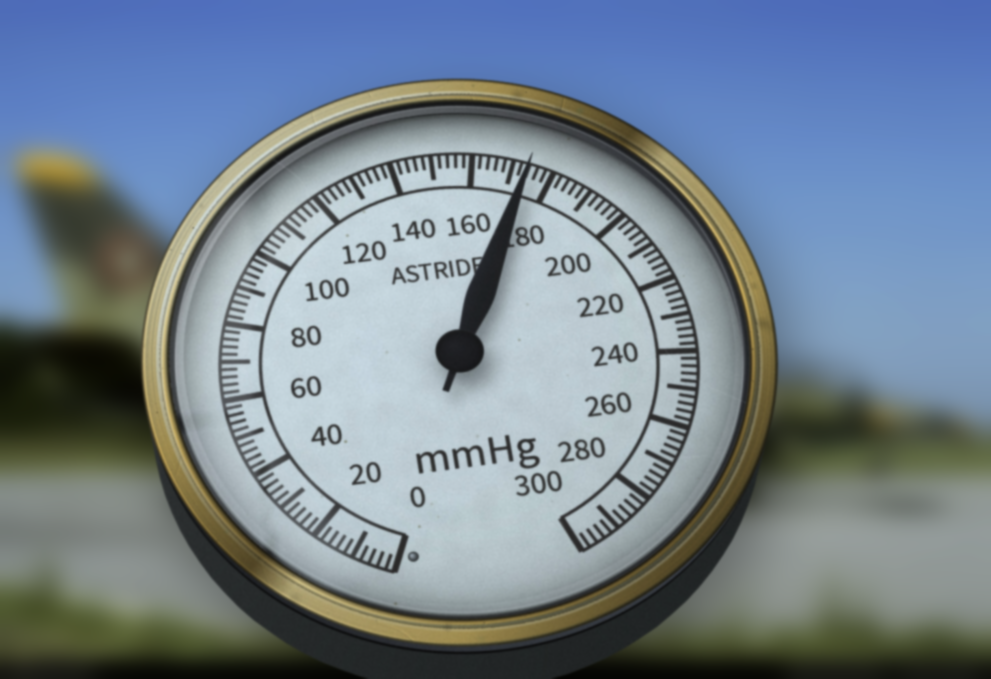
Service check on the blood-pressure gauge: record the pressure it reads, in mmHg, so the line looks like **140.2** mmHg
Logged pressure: **174** mmHg
